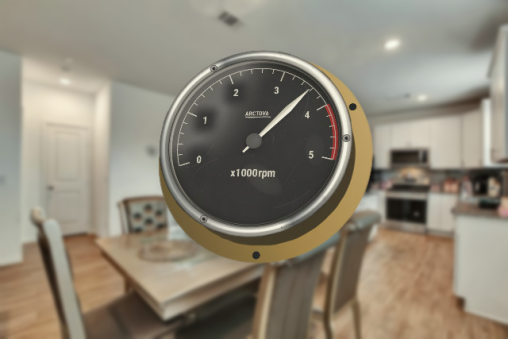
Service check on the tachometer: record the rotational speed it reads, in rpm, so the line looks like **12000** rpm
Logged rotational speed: **3600** rpm
